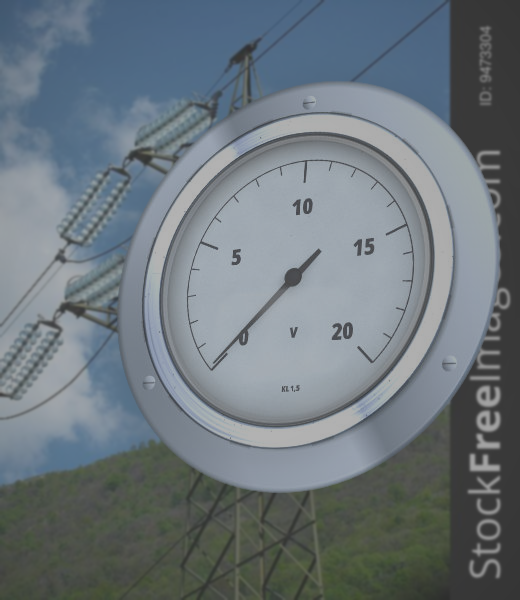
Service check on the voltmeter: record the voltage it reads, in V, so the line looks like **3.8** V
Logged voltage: **0** V
